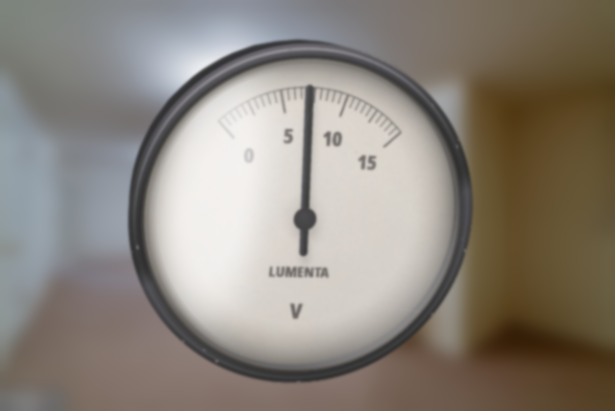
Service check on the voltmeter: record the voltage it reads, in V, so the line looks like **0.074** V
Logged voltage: **7** V
